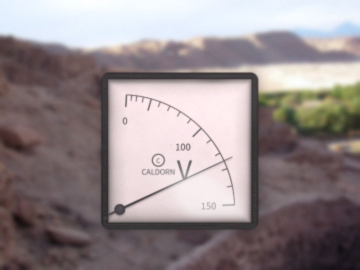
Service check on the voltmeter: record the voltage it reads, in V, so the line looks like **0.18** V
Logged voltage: **125** V
